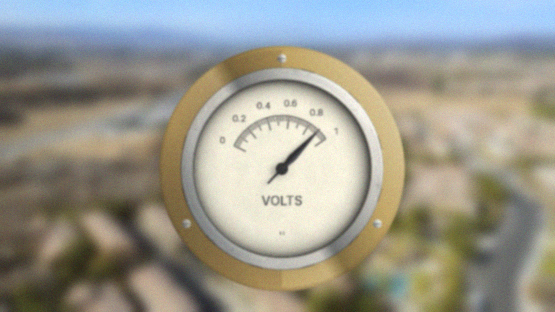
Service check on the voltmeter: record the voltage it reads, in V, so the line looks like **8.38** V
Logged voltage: **0.9** V
